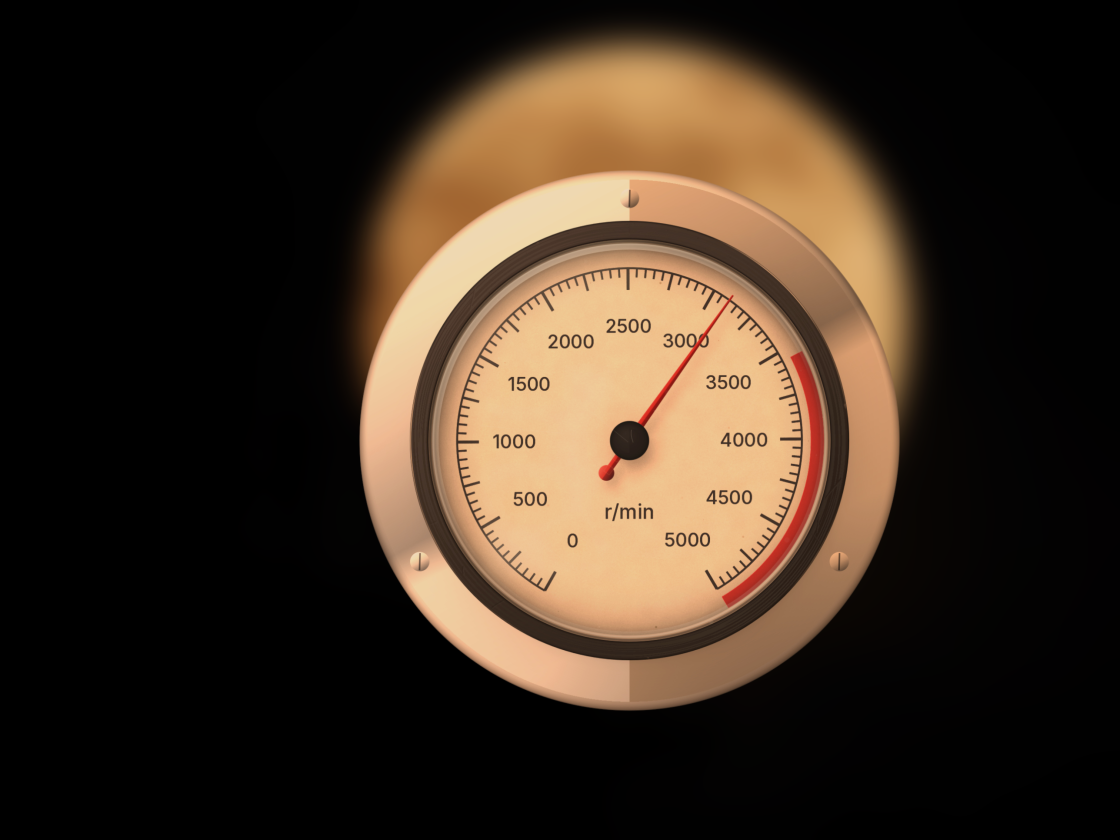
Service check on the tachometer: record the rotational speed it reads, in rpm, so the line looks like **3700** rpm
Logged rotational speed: **3100** rpm
